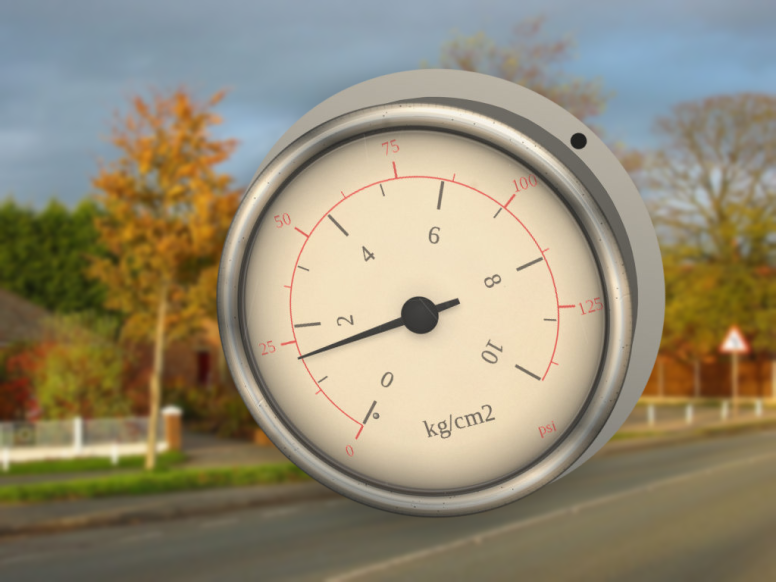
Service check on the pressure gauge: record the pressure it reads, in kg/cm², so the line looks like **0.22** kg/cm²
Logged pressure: **1.5** kg/cm²
